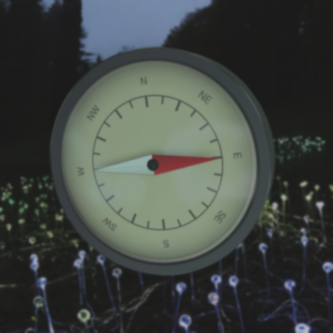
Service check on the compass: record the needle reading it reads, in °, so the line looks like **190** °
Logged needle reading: **90** °
